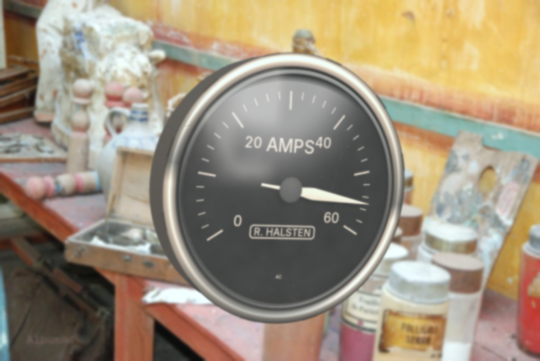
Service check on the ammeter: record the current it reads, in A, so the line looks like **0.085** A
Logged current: **55** A
